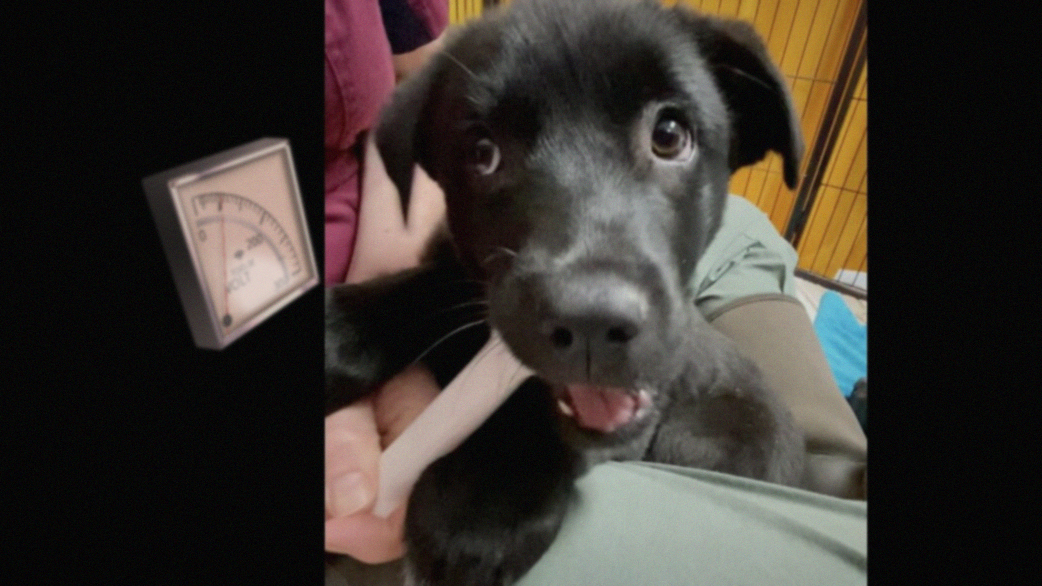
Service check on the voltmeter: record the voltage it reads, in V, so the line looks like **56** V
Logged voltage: **100** V
